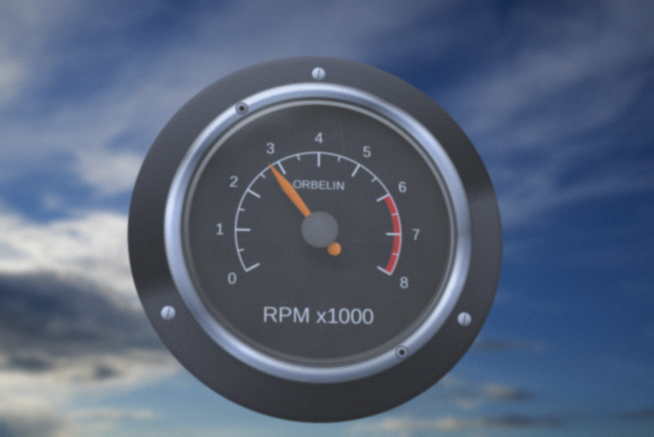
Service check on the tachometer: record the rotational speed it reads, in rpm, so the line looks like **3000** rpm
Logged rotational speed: **2750** rpm
